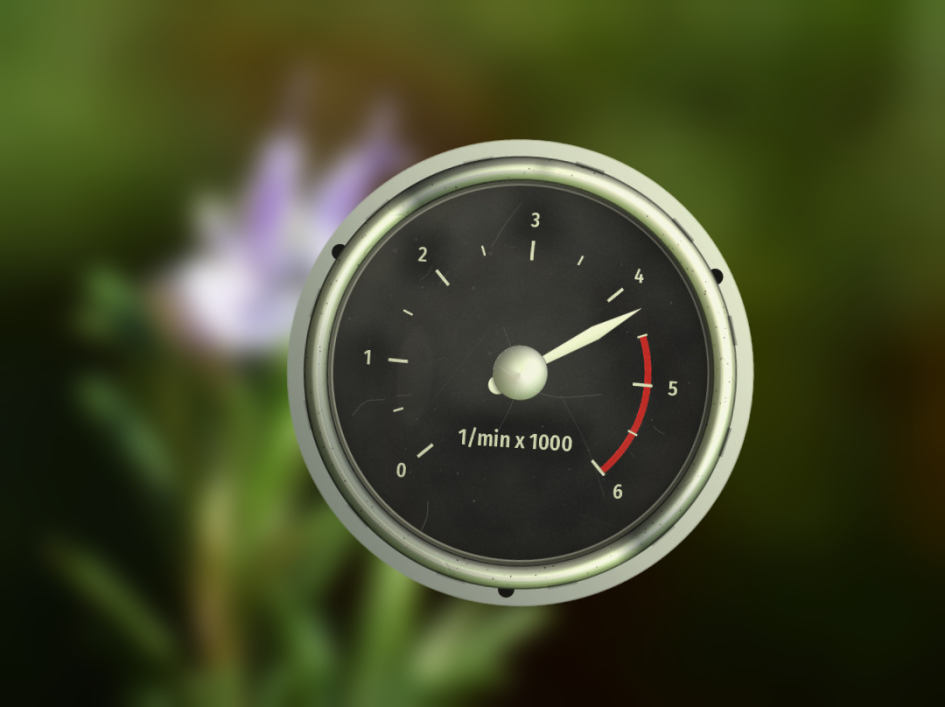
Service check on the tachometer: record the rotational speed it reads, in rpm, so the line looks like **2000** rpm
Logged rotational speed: **4250** rpm
